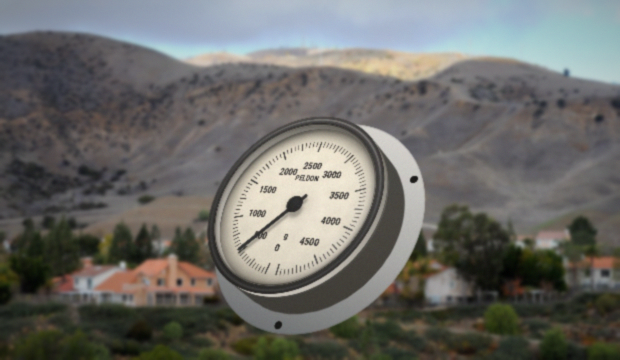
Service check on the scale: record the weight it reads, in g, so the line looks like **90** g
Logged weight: **500** g
